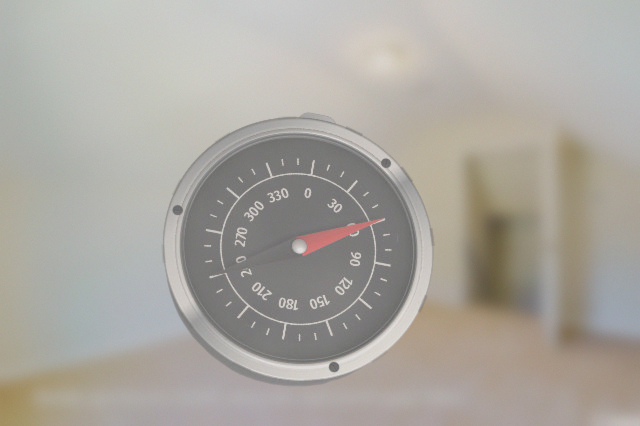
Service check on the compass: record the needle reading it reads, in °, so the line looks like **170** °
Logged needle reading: **60** °
